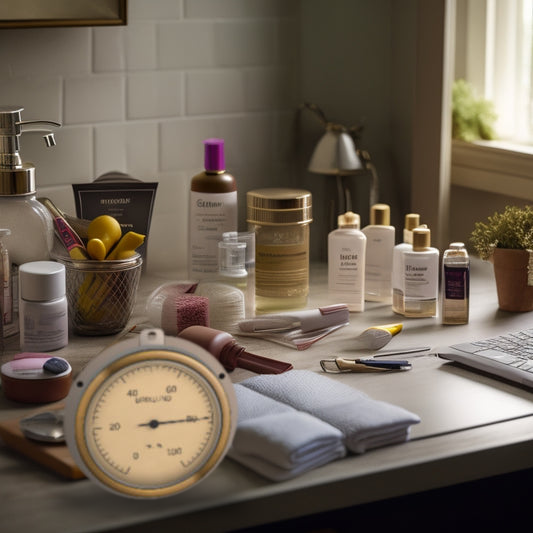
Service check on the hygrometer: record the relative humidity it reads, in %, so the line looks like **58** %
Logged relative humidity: **80** %
